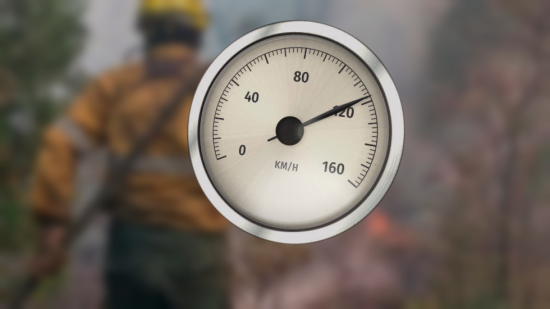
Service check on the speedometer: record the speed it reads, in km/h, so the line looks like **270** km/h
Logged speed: **118** km/h
